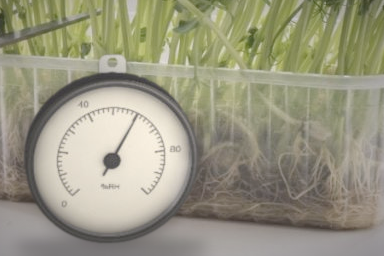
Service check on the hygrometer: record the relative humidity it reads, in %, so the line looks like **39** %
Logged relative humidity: **60** %
